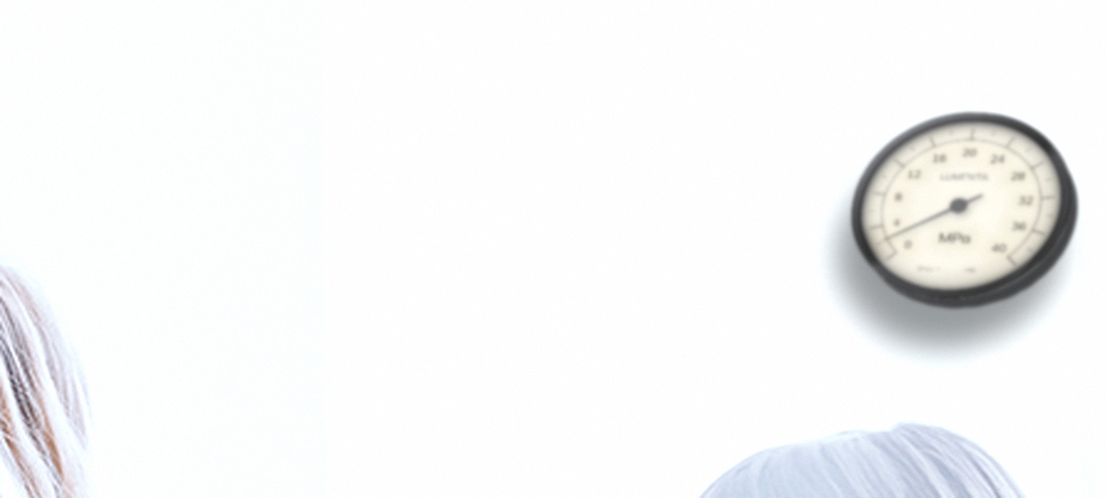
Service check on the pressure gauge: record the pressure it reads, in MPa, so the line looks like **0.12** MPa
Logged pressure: **2** MPa
